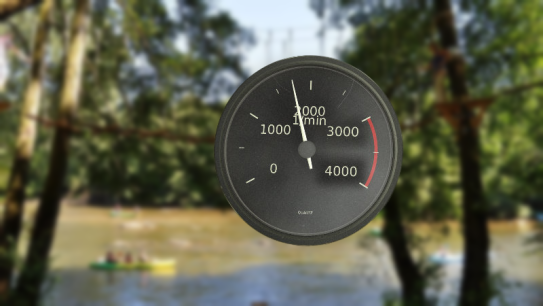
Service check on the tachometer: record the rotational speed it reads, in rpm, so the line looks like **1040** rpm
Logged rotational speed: **1750** rpm
